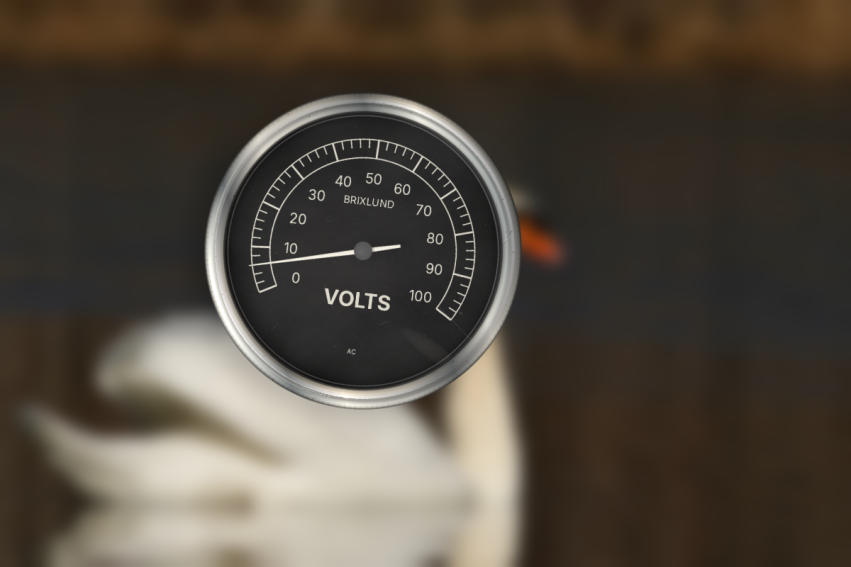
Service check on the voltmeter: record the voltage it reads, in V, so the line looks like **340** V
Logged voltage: **6** V
